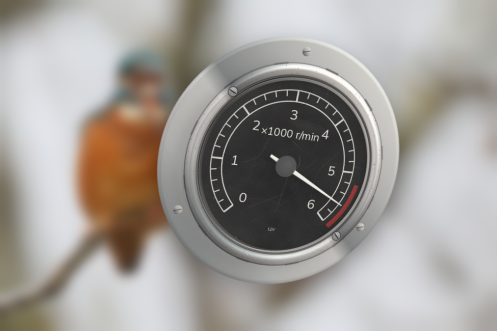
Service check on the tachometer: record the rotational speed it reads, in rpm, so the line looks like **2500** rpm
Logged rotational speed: **5600** rpm
